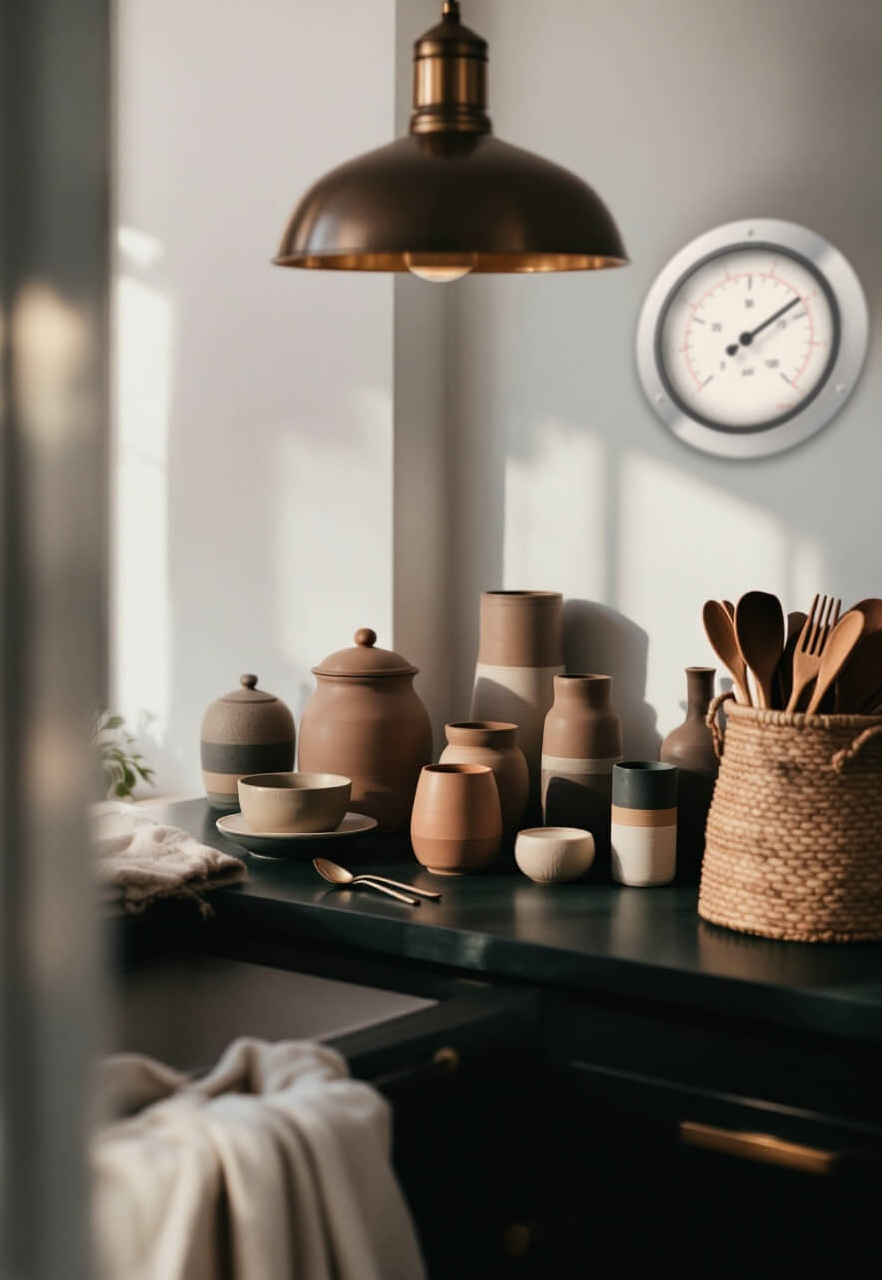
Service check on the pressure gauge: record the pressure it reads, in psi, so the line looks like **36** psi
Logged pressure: **70** psi
